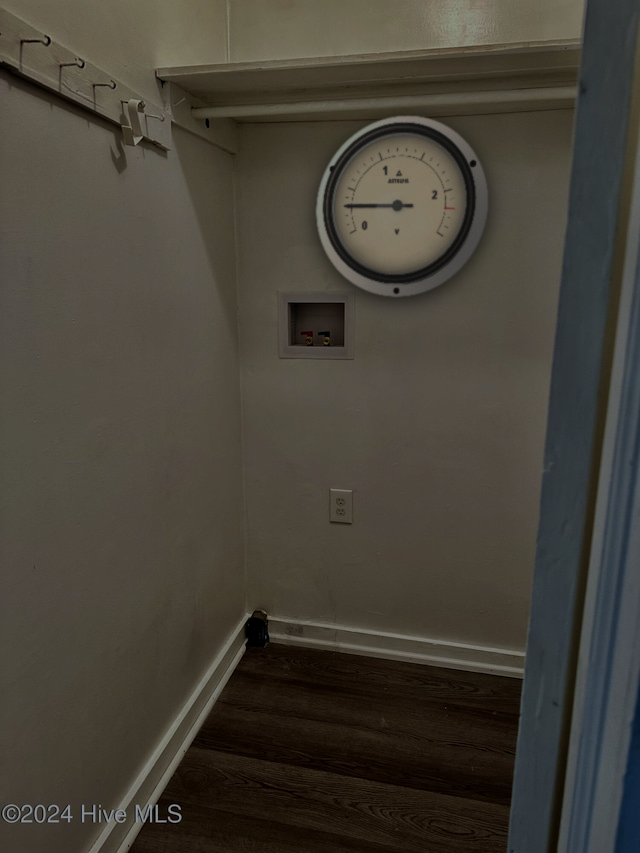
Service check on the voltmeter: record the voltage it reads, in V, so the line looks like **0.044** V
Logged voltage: **0.3** V
